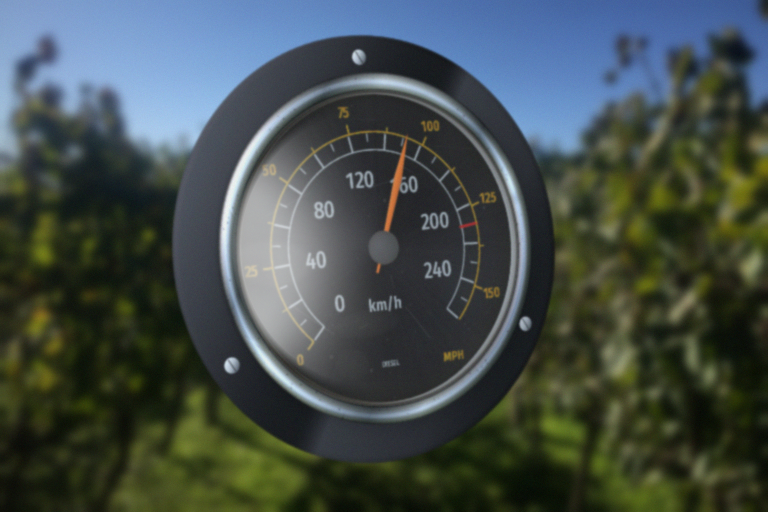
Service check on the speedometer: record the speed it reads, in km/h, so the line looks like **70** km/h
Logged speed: **150** km/h
